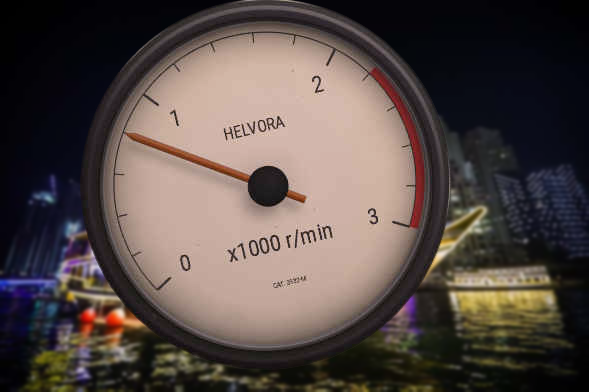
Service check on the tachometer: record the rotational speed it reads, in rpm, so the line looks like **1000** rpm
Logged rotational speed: **800** rpm
